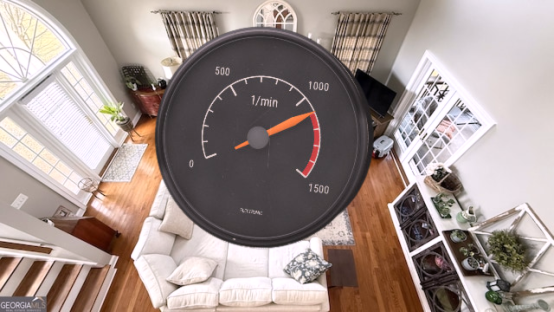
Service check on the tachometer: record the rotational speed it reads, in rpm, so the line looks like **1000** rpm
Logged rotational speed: **1100** rpm
